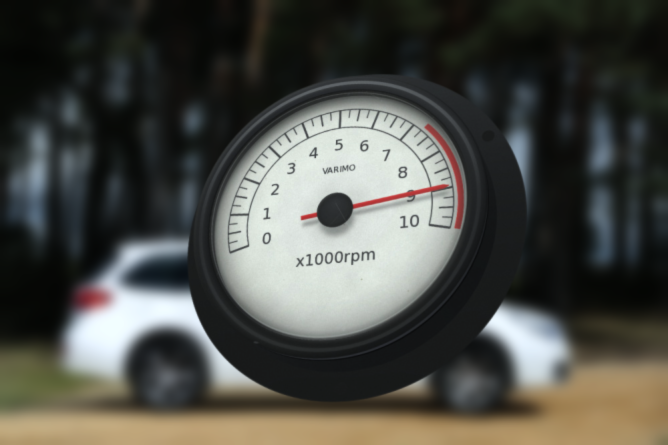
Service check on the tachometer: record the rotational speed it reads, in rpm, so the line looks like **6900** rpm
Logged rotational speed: **9000** rpm
